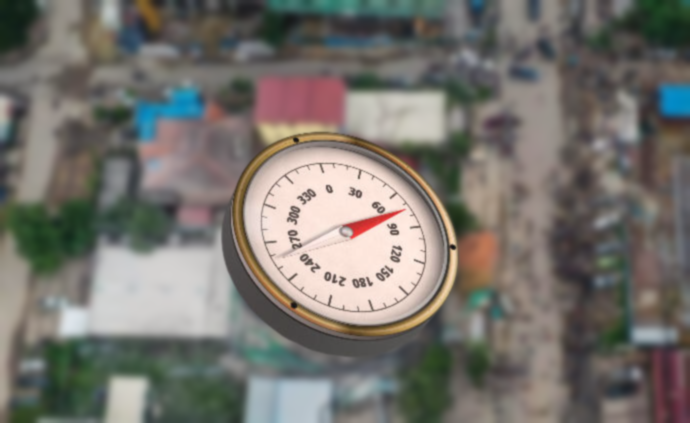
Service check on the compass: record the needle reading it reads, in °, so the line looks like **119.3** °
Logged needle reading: **75** °
